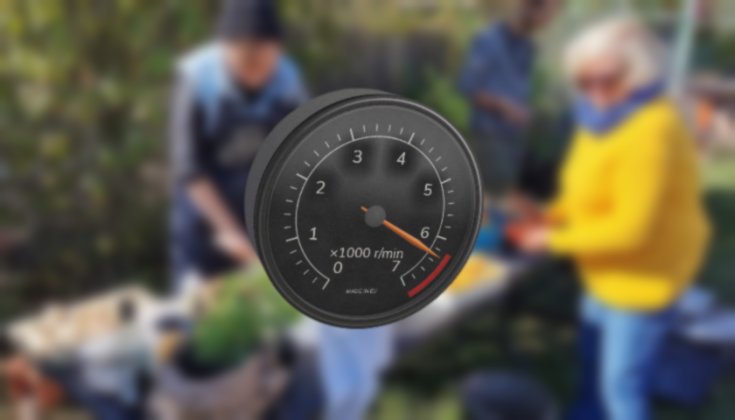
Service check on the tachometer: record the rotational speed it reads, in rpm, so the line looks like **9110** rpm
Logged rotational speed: **6300** rpm
